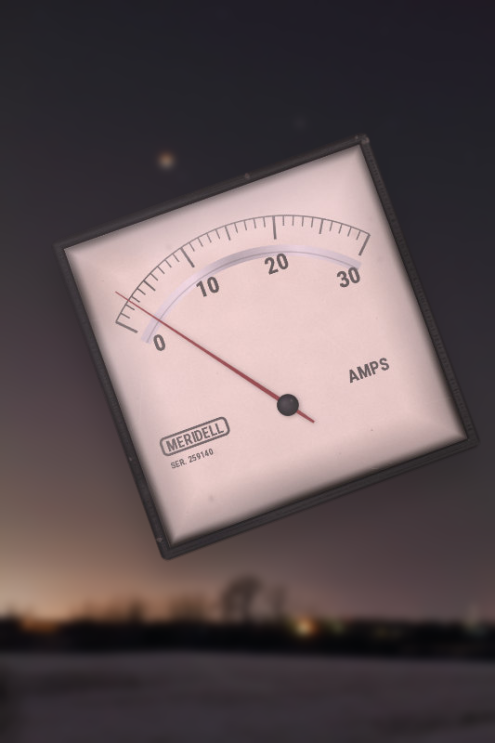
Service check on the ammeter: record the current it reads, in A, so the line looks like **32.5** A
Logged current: **2.5** A
